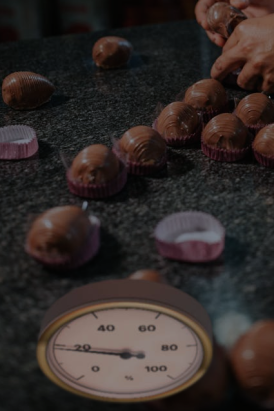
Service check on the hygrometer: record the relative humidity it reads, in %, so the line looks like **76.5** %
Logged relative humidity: **20** %
